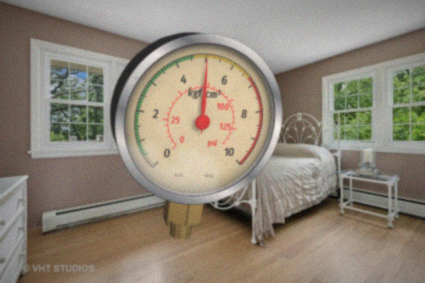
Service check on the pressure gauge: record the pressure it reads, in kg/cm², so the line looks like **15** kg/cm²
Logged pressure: **5** kg/cm²
